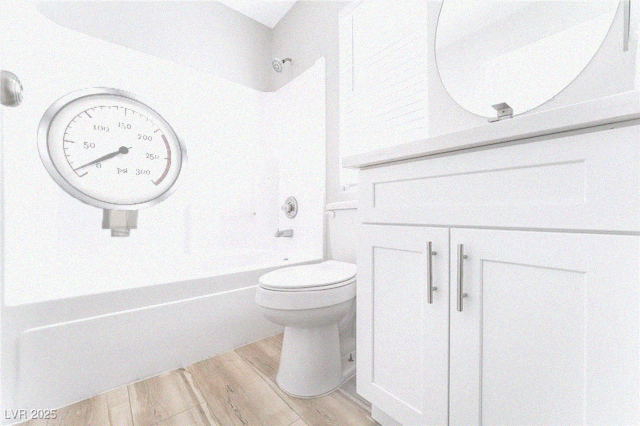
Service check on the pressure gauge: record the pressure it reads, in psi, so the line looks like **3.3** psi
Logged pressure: **10** psi
